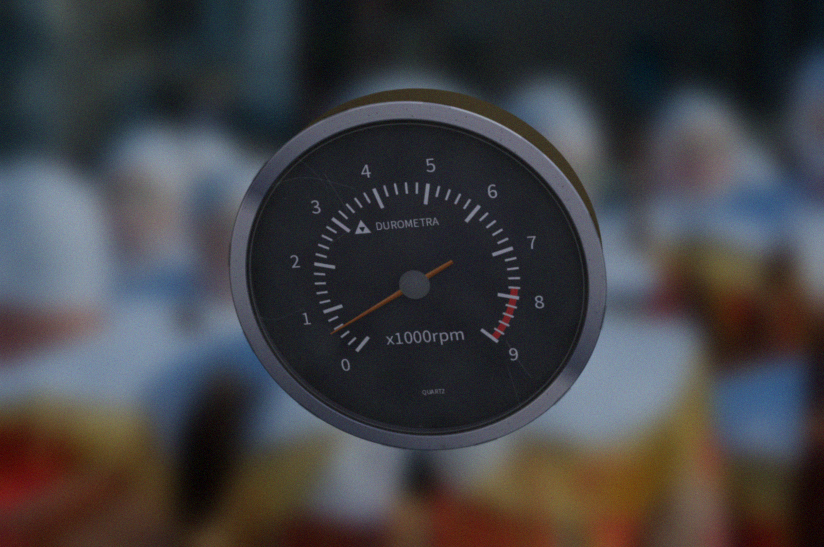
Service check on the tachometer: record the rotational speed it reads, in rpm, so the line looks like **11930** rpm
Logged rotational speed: **600** rpm
